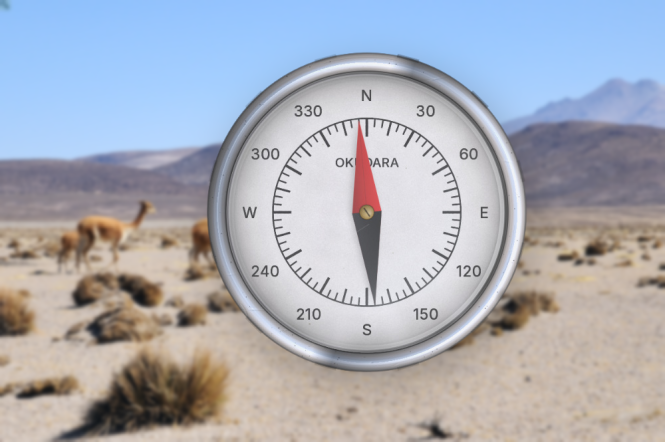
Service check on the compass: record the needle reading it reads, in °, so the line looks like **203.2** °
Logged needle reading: **355** °
